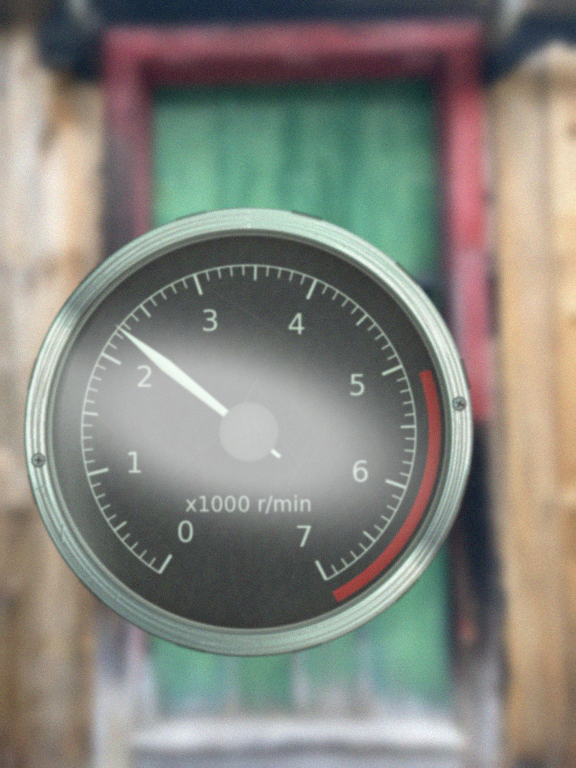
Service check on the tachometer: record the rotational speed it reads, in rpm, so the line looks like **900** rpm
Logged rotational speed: **2250** rpm
